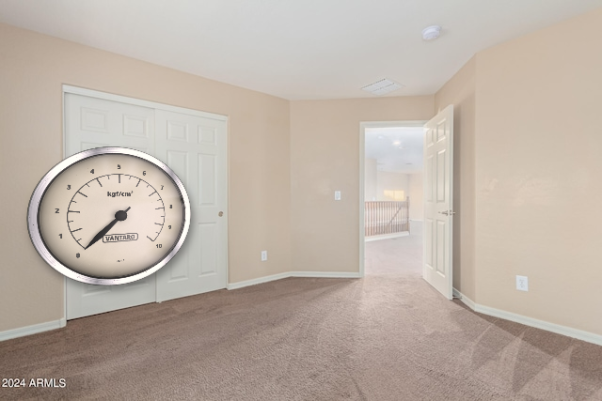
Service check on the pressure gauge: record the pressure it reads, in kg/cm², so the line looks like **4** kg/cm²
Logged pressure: **0** kg/cm²
